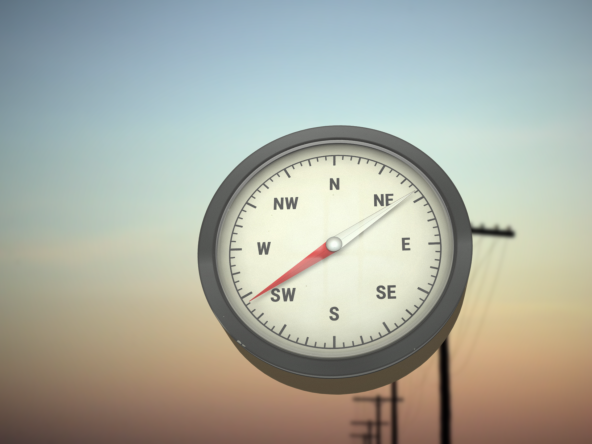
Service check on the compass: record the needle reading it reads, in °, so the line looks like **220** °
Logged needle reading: **235** °
